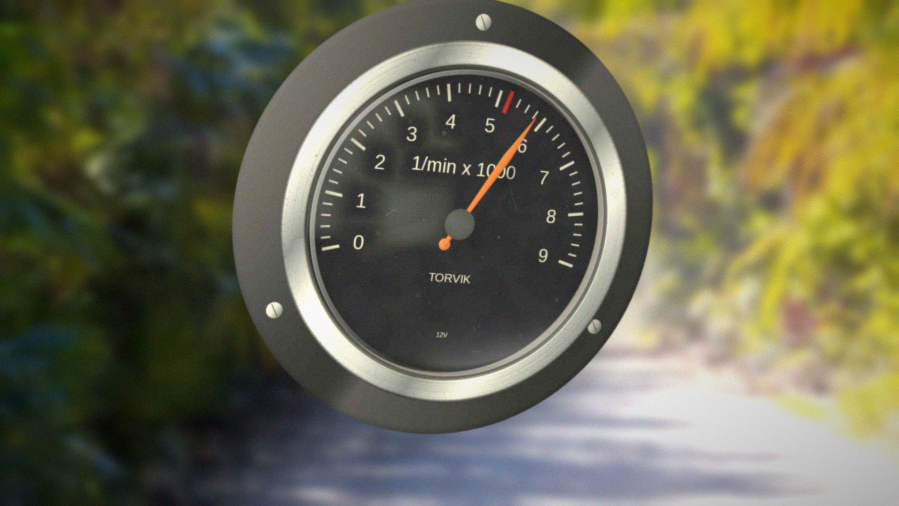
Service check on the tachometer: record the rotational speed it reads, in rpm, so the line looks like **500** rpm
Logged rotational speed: **5800** rpm
